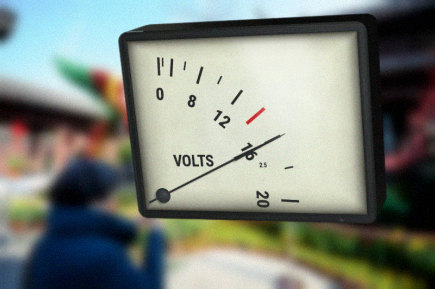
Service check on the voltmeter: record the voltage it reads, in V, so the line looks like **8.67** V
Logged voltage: **16** V
